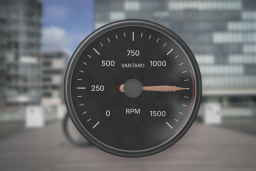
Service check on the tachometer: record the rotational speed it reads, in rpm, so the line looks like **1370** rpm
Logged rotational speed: **1250** rpm
